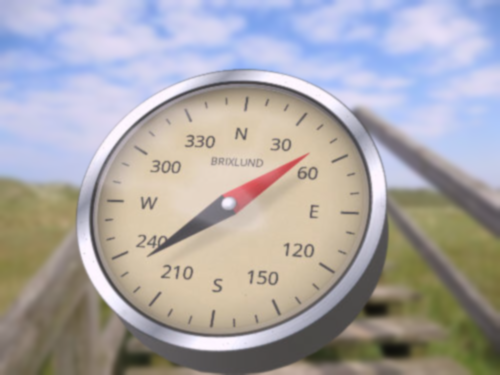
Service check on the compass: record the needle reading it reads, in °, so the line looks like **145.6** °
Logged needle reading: **50** °
